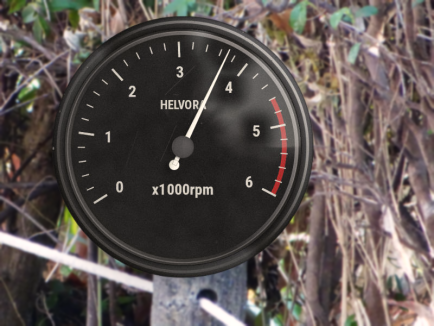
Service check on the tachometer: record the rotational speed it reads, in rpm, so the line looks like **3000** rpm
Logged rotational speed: **3700** rpm
